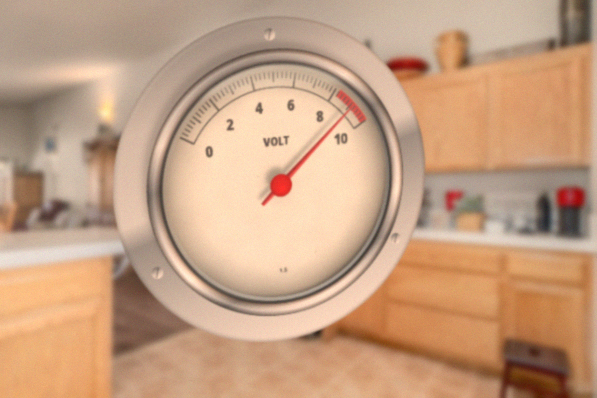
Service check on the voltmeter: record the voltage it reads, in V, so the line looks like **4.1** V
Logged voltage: **9** V
